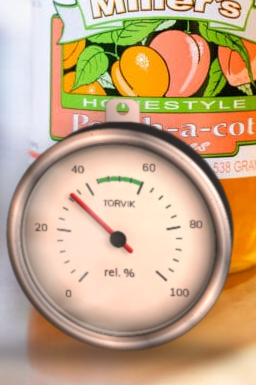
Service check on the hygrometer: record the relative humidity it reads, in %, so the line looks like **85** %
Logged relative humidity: **34** %
